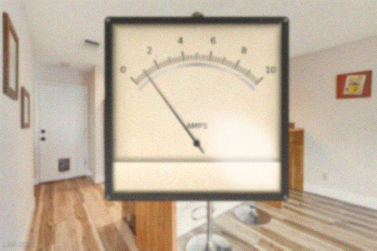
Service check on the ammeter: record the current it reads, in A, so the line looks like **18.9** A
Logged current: **1** A
